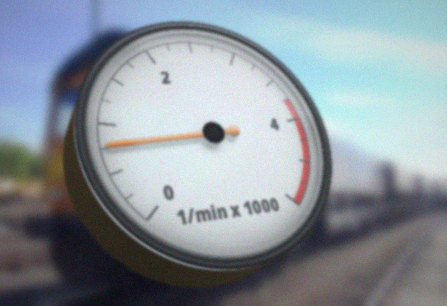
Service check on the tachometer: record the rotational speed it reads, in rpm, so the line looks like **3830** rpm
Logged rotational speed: **750** rpm
